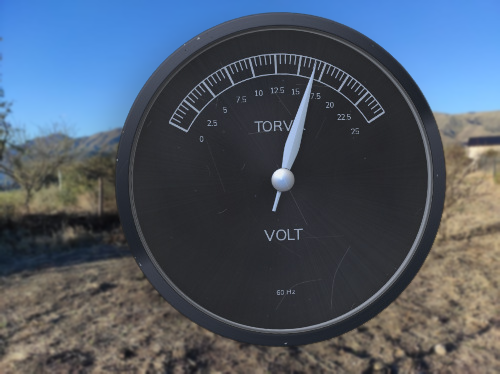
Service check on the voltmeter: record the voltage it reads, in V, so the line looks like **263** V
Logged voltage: **16.5** V
